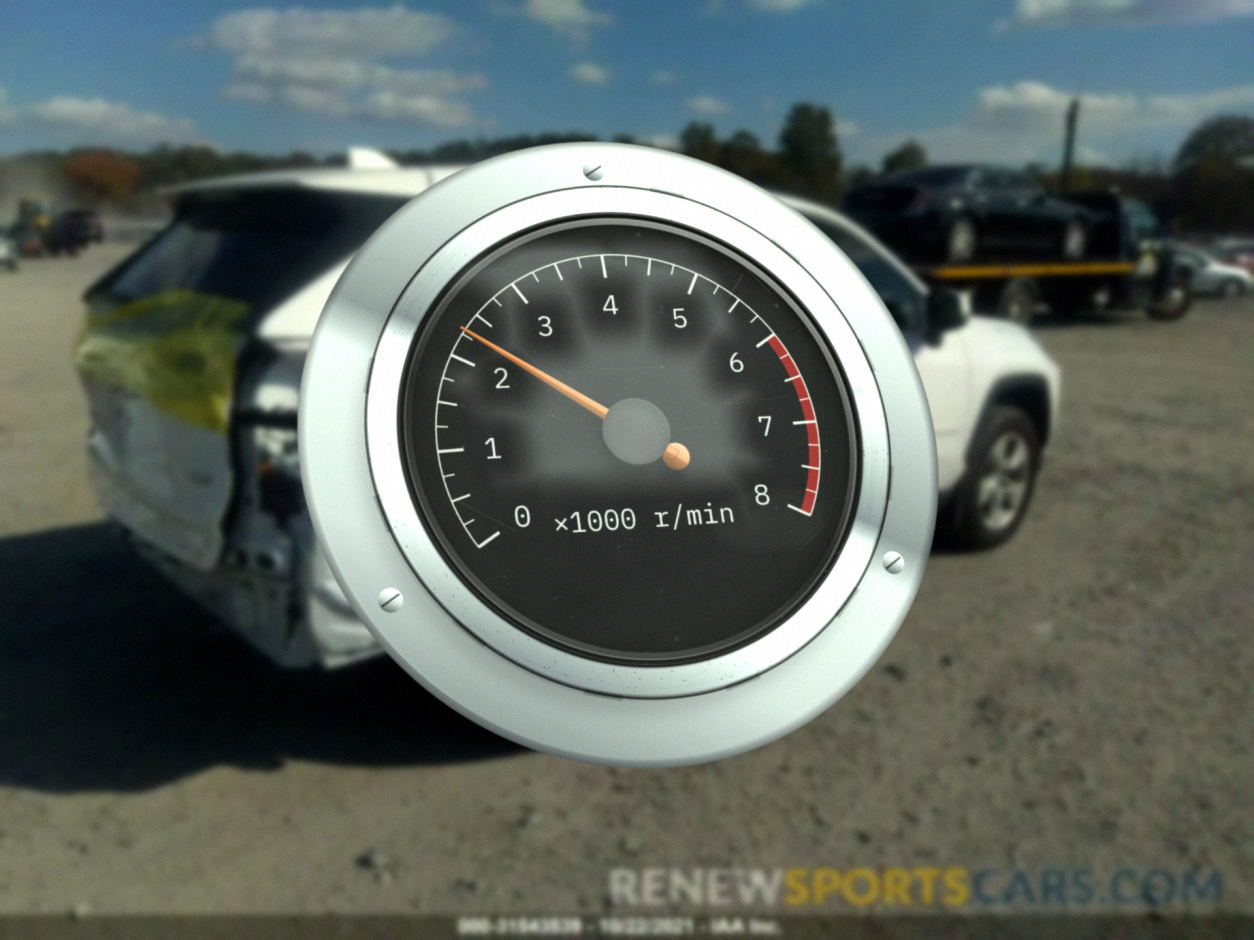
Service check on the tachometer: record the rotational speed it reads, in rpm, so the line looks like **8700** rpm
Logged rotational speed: **2250** rpm
